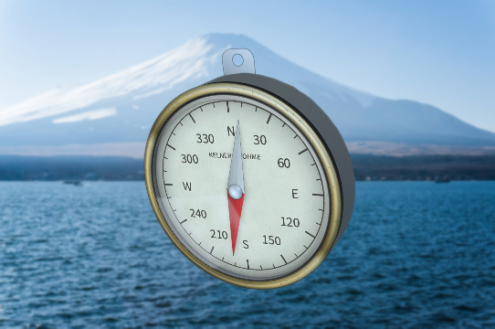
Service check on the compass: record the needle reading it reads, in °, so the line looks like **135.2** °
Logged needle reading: **190** °
